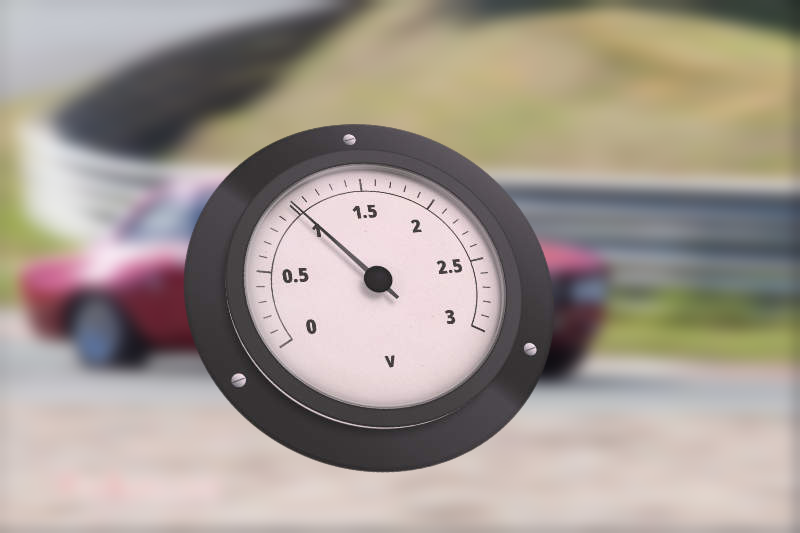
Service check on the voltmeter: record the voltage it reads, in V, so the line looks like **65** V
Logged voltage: **1** V
